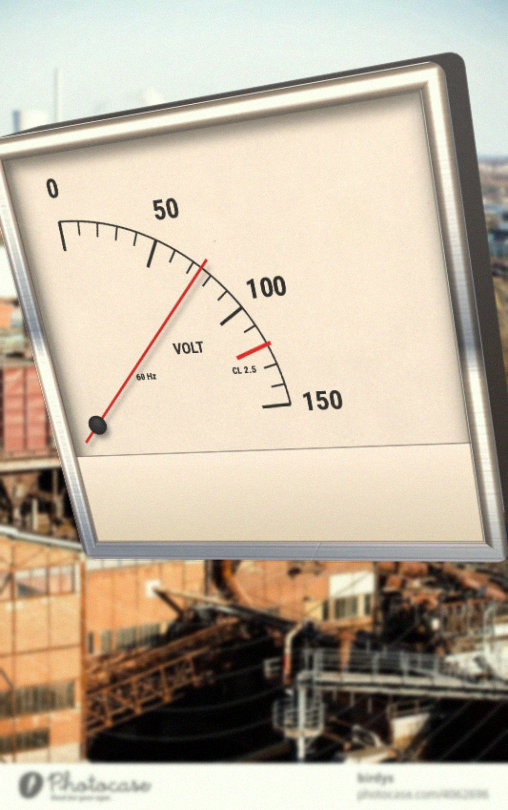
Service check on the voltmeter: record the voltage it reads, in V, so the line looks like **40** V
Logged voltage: **75** V
